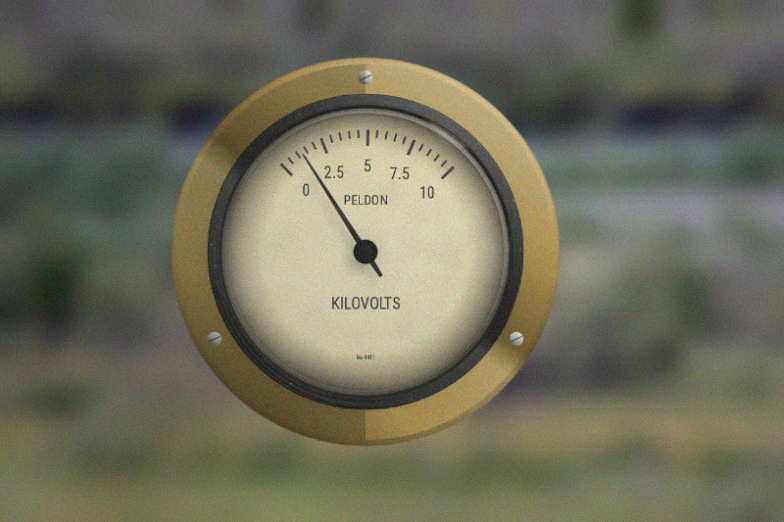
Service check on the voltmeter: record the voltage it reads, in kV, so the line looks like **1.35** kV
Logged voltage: **1.25** kV
